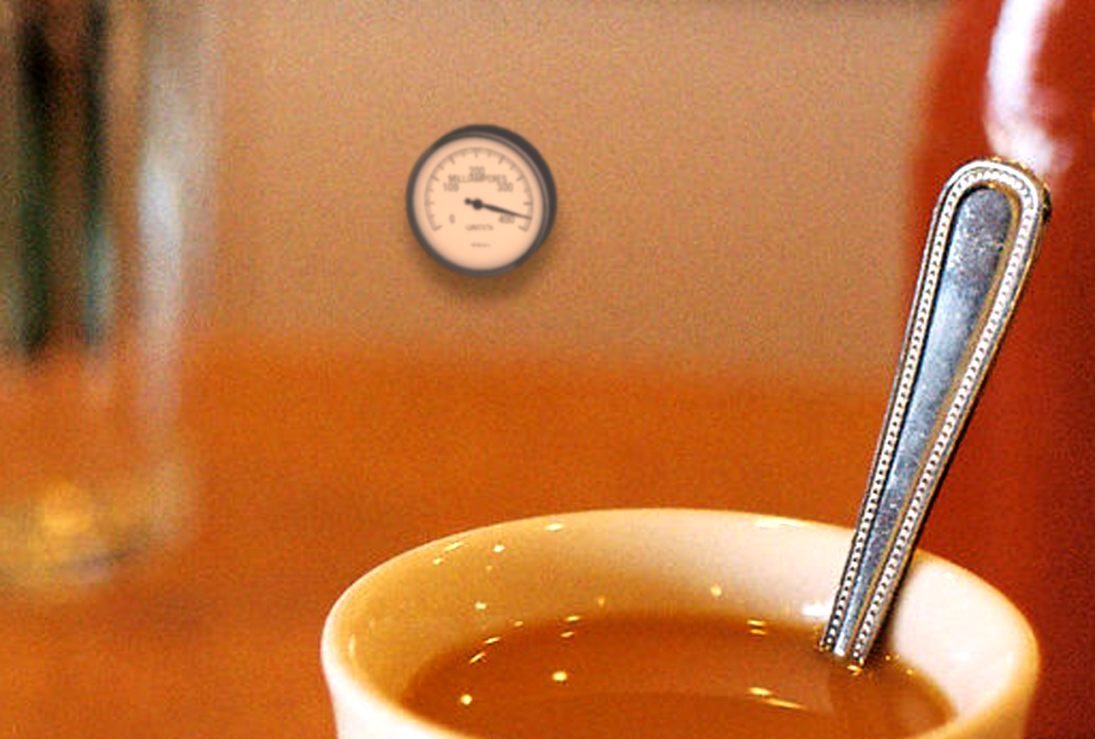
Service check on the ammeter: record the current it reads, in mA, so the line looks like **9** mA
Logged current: **375** mA
